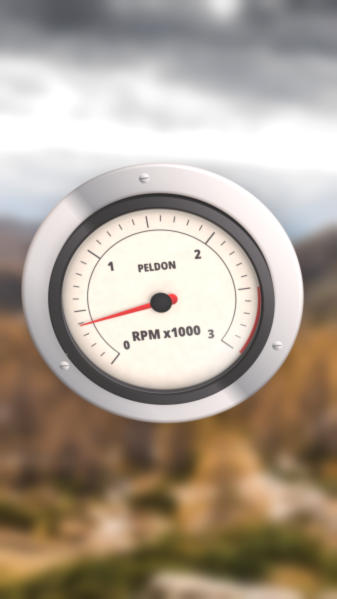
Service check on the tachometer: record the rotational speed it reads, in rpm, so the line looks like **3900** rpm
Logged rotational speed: **400** rpm
